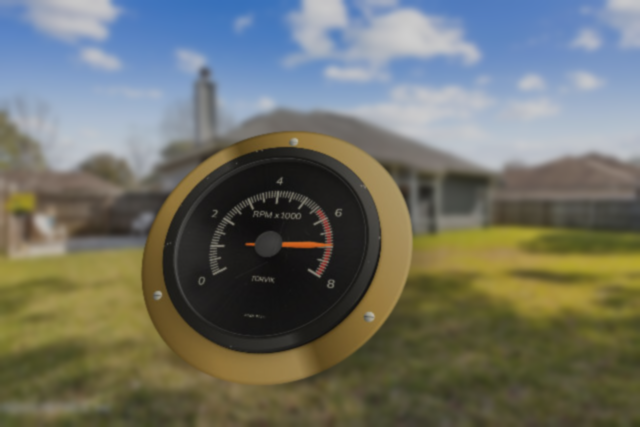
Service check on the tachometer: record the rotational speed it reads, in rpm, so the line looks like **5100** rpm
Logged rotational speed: **7000** rpm
